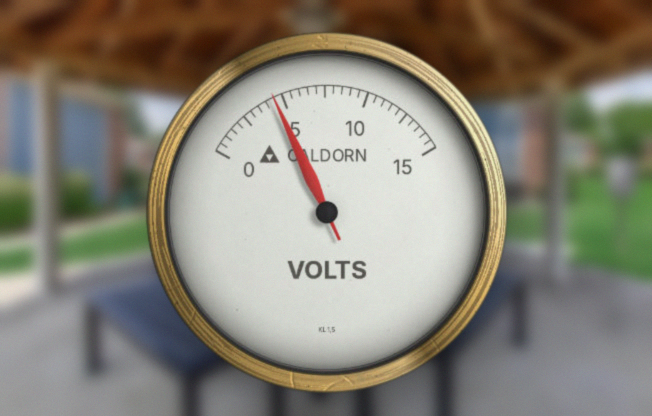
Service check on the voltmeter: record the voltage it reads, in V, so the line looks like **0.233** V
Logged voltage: **4.5** V
